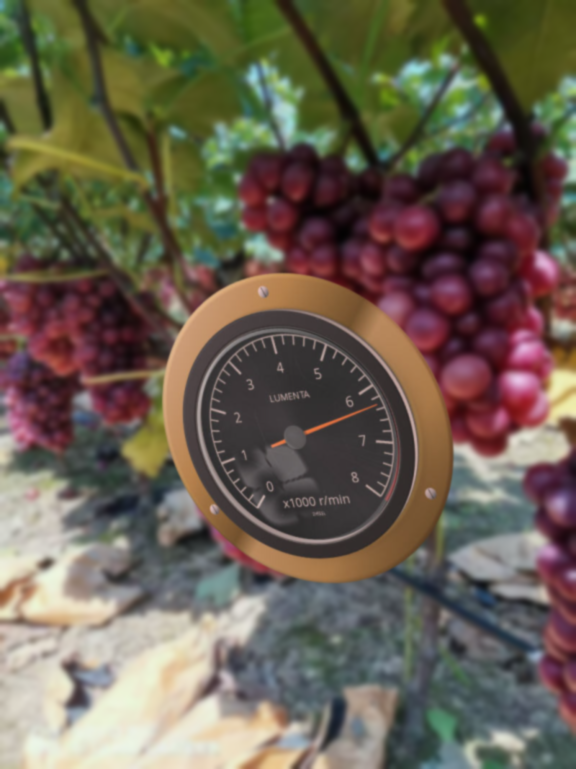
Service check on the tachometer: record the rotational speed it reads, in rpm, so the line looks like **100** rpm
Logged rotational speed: **6300** rpm
